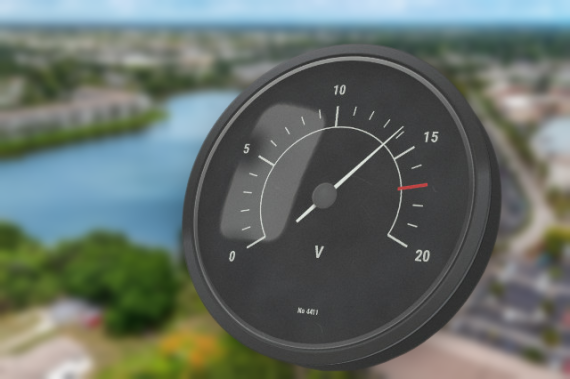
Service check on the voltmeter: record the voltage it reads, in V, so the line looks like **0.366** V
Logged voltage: **14** V
